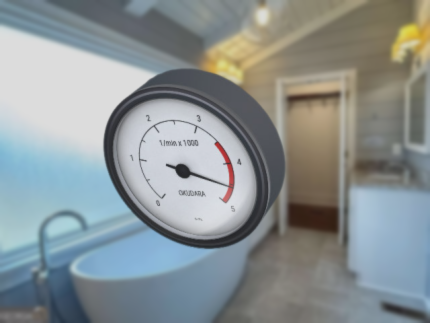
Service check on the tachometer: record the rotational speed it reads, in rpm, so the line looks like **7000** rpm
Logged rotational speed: **4500** rpm
